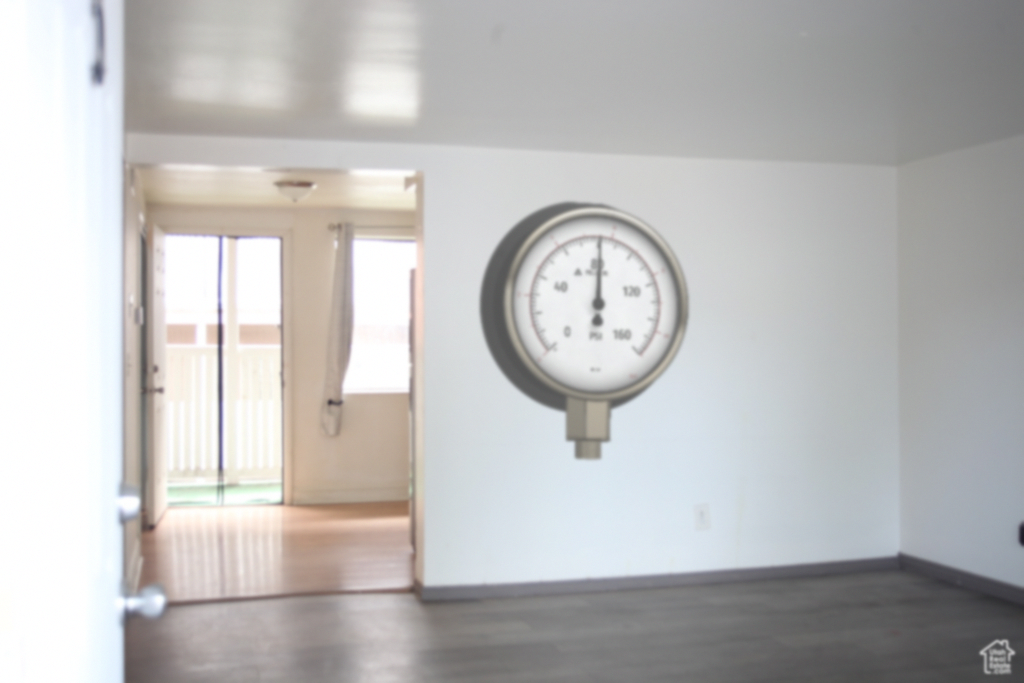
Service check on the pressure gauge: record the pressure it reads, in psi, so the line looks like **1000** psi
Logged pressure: **80** psi
